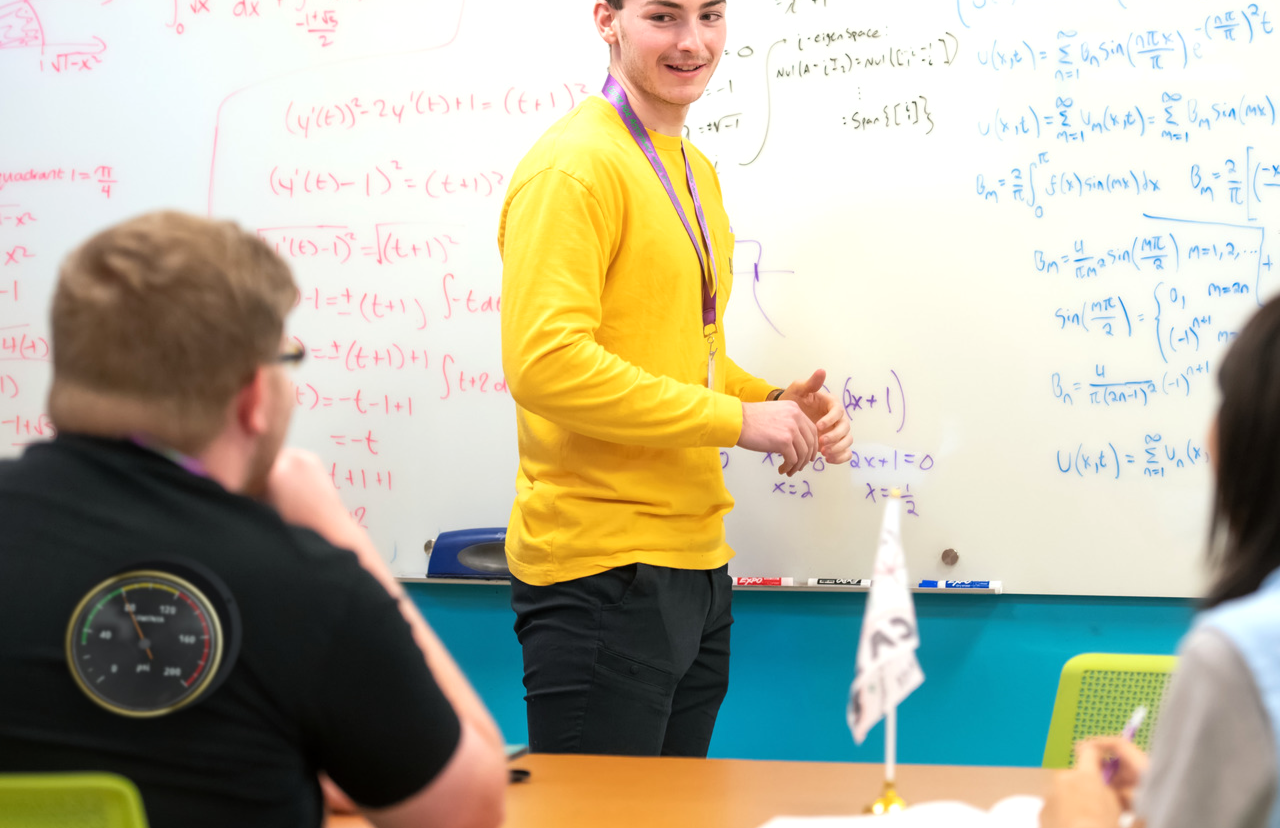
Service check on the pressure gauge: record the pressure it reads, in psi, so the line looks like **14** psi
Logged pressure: **80** psi
